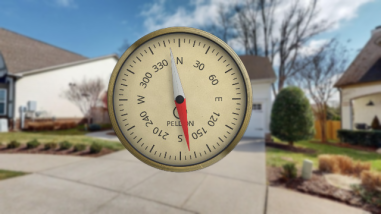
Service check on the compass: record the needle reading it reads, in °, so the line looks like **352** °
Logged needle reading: **170** °
